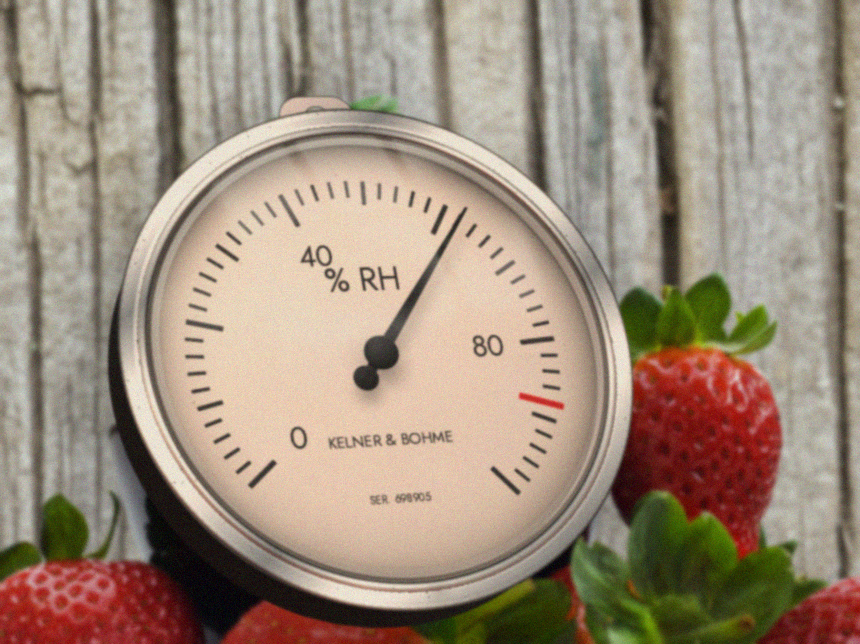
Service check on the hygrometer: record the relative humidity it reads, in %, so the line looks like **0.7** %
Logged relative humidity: **62** %
